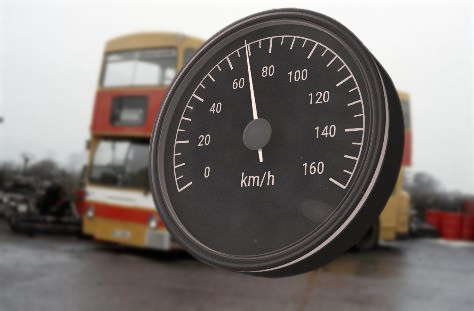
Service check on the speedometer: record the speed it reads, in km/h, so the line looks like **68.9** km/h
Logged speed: **70** km/h
